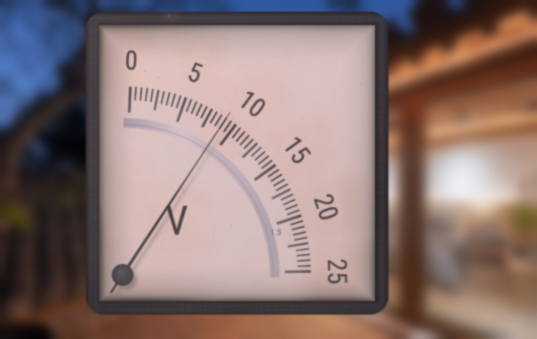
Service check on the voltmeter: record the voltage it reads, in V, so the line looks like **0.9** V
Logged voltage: **9** V
